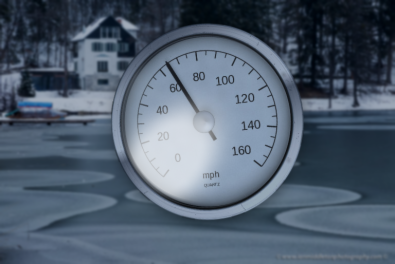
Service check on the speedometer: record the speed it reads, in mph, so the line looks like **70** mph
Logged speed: **65** mph
